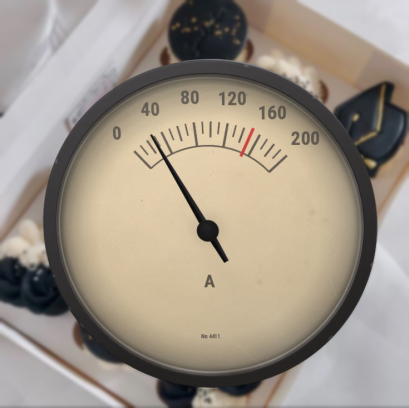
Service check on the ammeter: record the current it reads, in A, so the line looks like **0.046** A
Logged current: **30** A
